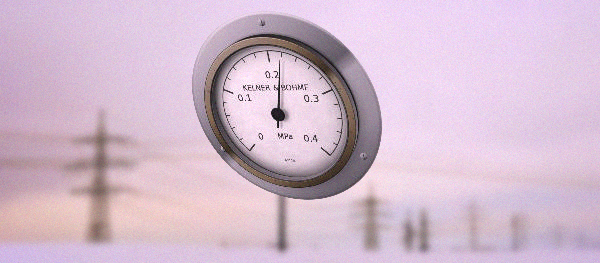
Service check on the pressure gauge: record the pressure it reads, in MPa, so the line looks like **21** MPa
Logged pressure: **0.22** MPa
